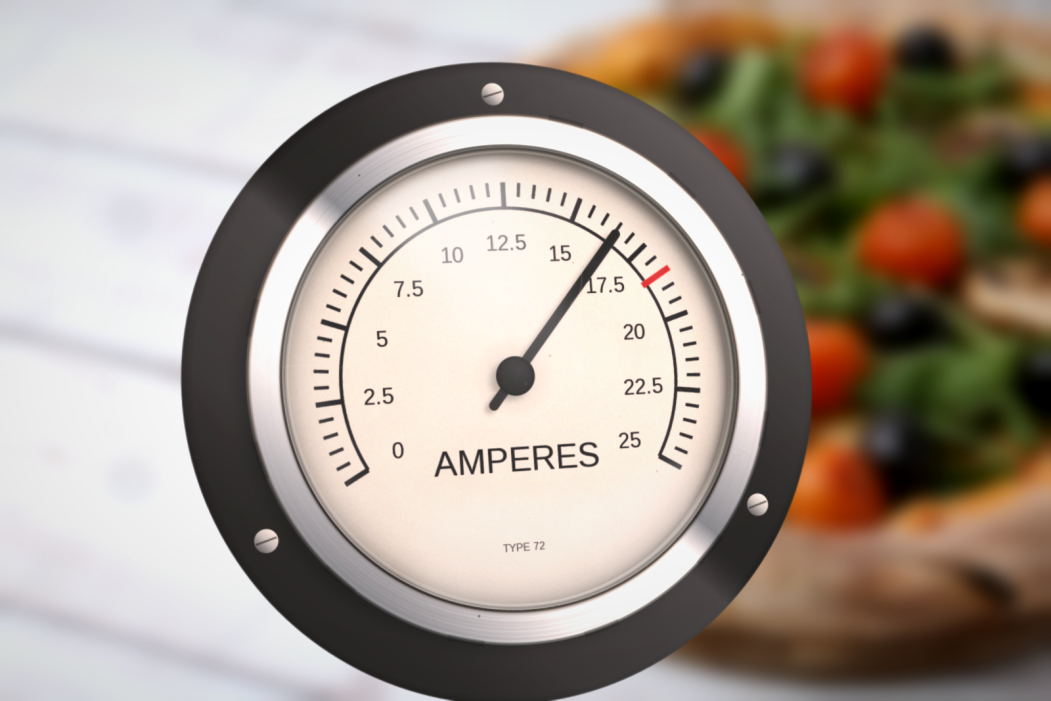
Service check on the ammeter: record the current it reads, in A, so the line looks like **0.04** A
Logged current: **16.5** A
